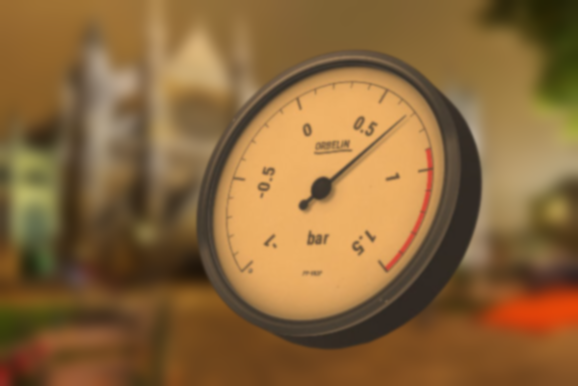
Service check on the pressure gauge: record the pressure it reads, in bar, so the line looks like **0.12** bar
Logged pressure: **0.7** bar
